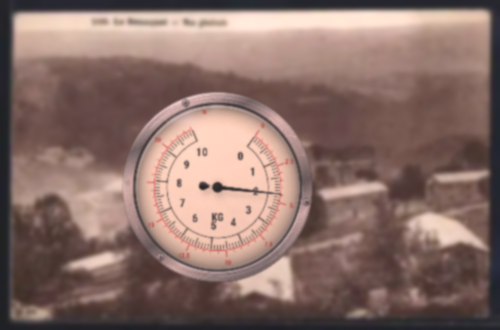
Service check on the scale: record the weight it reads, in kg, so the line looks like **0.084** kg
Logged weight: **2** kg
